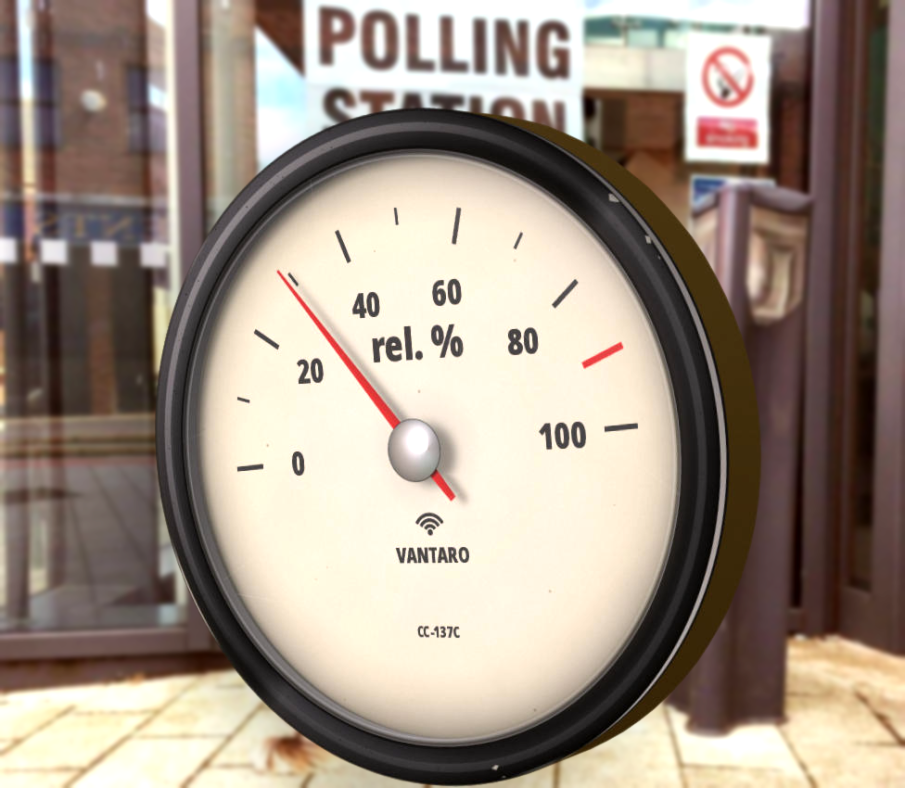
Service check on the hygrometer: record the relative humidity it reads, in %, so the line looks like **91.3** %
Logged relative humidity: **30** %
